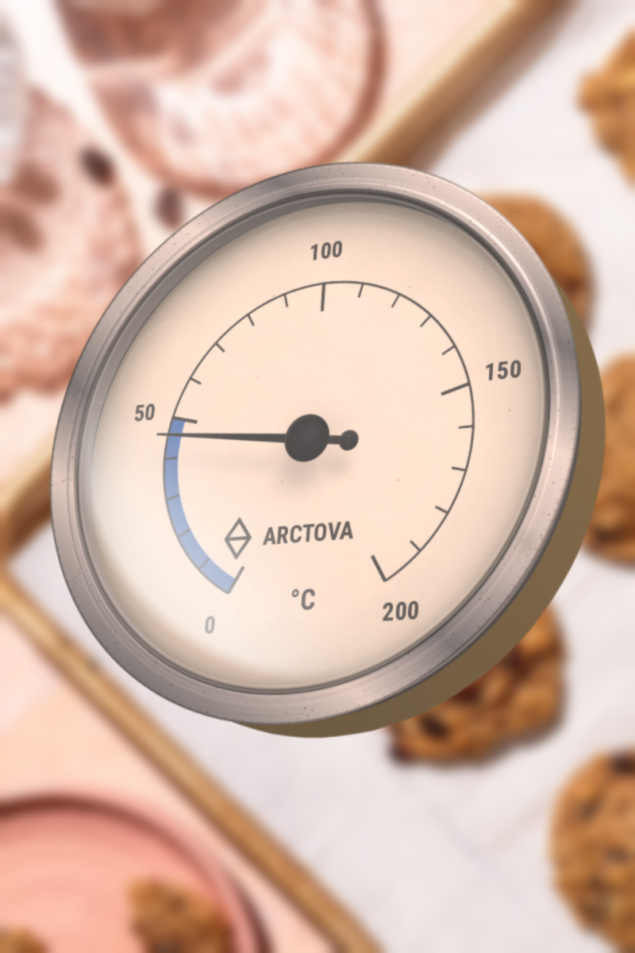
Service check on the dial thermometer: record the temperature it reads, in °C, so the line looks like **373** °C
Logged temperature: **45** °C
